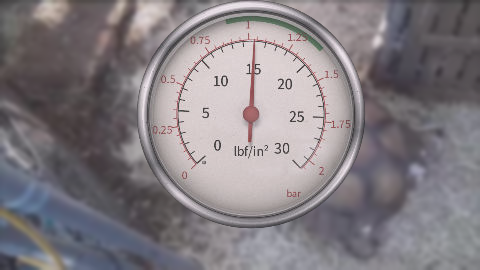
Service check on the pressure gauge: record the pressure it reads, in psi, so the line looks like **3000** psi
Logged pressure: **15** psi
